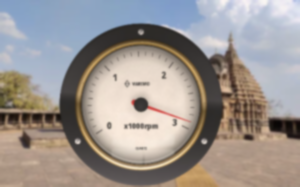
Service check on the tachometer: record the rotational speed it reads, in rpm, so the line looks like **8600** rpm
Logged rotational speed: **2900** rpm
